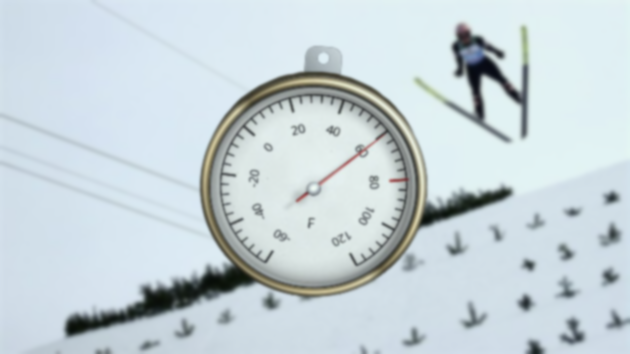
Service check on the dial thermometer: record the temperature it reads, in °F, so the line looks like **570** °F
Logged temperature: **60** °F
